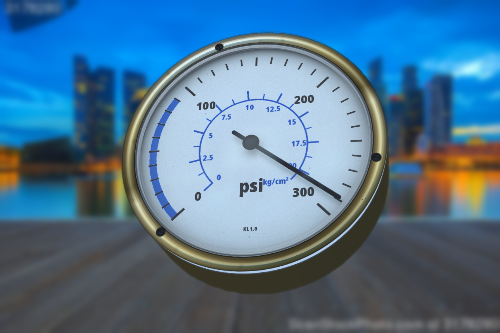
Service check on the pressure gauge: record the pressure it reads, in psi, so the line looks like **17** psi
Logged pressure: **290** psi
